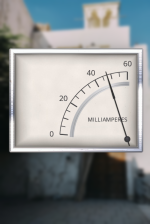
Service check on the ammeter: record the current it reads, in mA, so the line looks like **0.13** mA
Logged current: **47.5** mA
